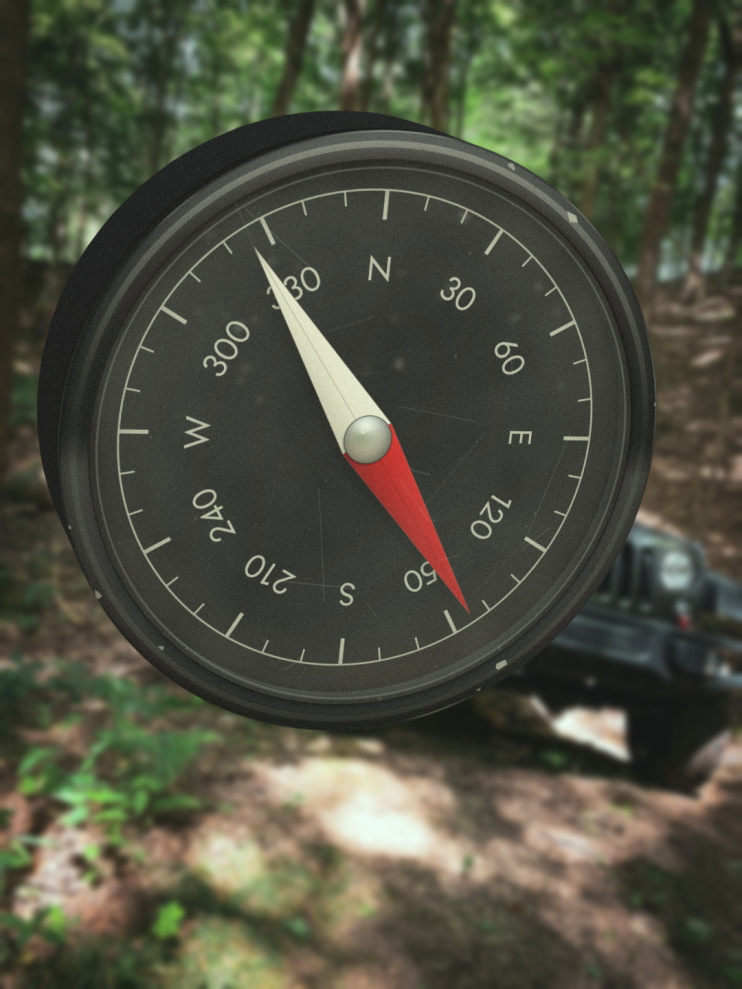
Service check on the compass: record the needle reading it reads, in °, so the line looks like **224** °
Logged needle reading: **145** °
